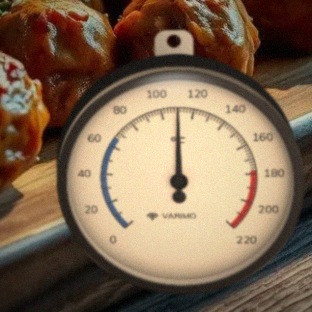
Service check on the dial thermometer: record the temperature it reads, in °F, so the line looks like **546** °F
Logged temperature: **110** °F
